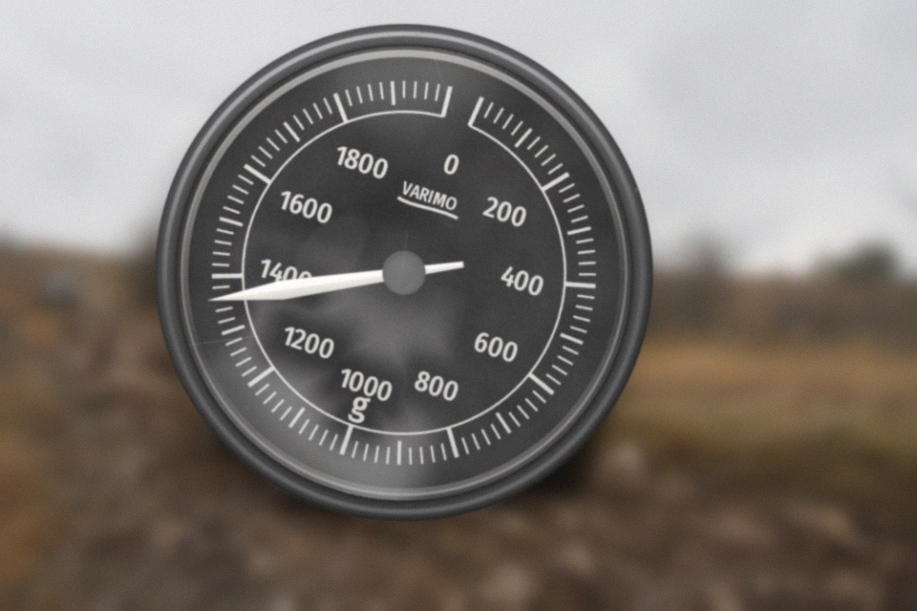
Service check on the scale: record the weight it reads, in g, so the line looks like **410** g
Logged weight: **1360** g
